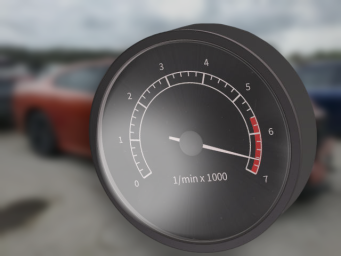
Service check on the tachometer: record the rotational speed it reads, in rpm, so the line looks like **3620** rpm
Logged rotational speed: **6600** rpm
